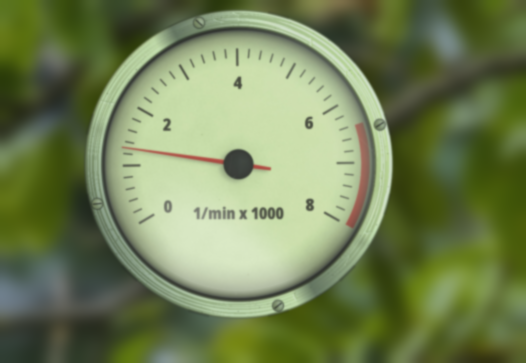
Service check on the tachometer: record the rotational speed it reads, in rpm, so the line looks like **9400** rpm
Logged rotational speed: **1300** rpm
